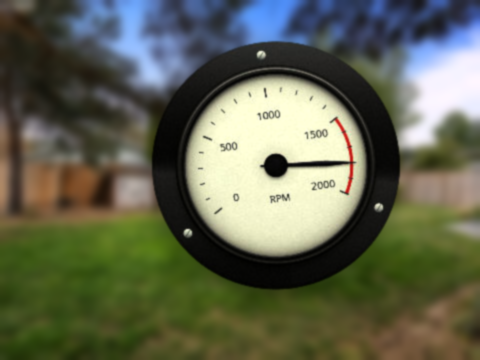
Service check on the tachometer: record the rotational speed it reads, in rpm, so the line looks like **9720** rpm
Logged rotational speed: **1800** rpm
